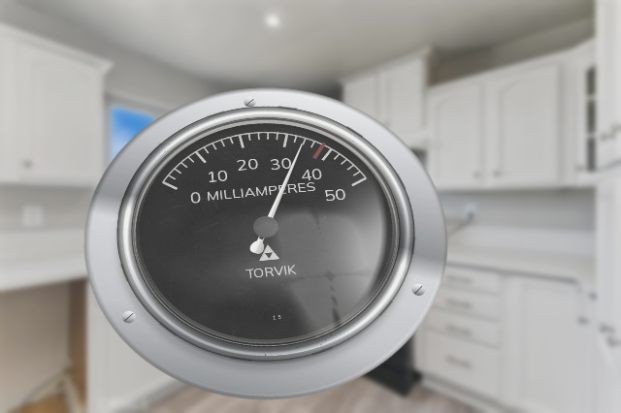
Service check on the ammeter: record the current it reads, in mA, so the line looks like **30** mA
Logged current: **34** mA
